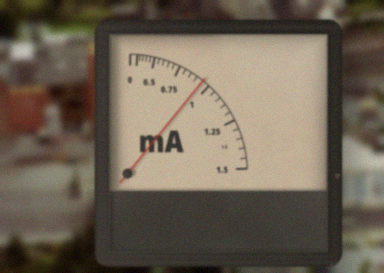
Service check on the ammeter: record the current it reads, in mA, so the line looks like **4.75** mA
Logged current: **0.95** mA
